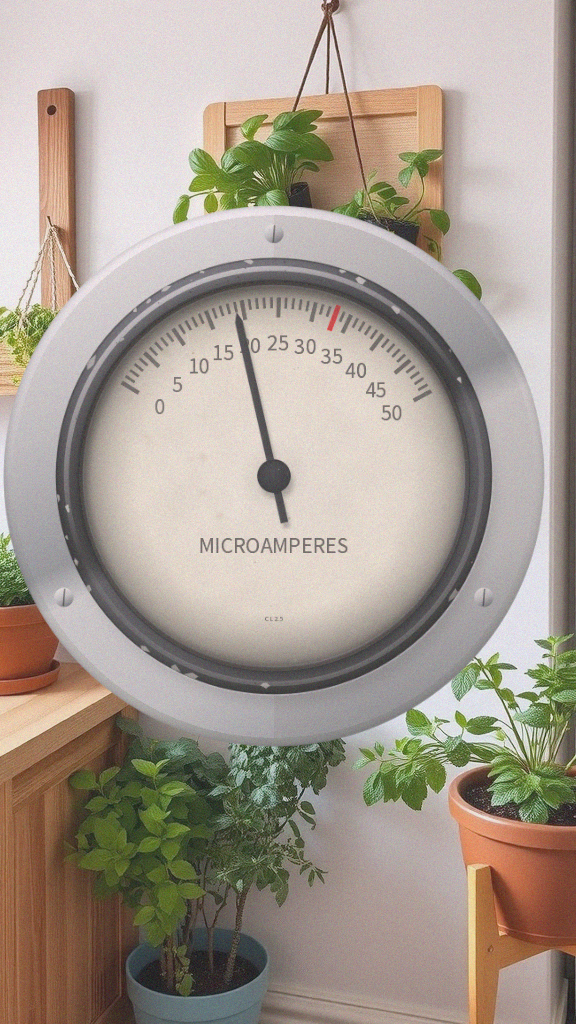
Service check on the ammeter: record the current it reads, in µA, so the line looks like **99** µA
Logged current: **19** µA
